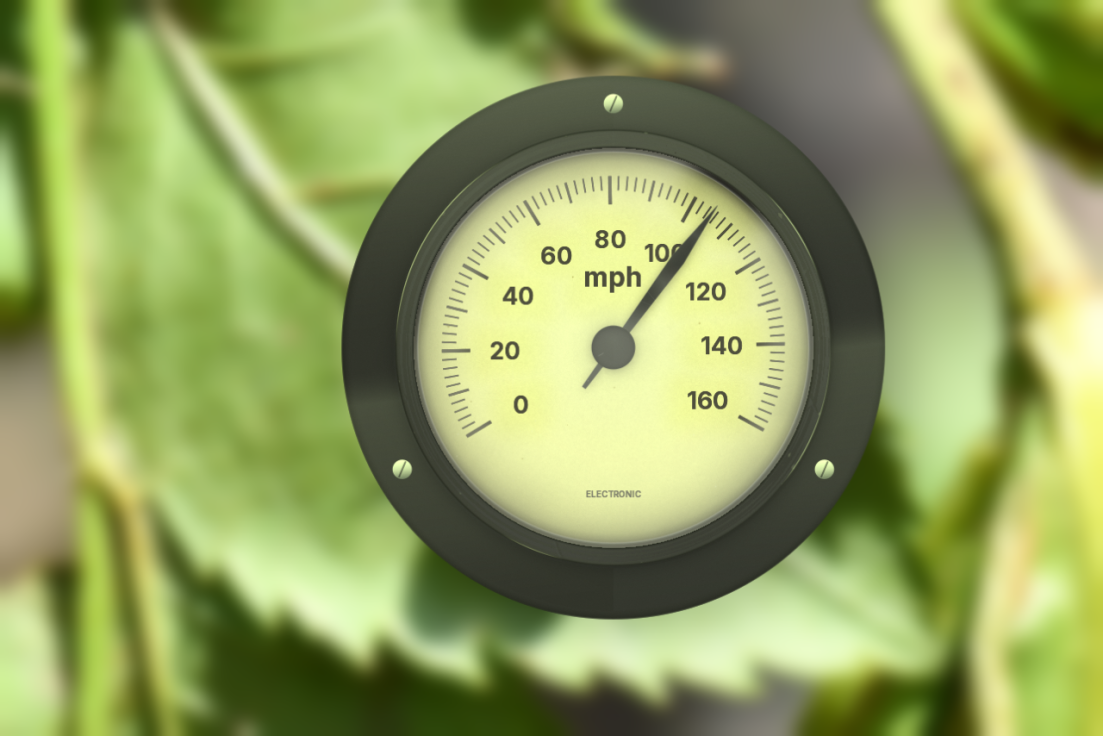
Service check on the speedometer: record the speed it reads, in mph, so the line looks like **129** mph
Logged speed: **105** mph
